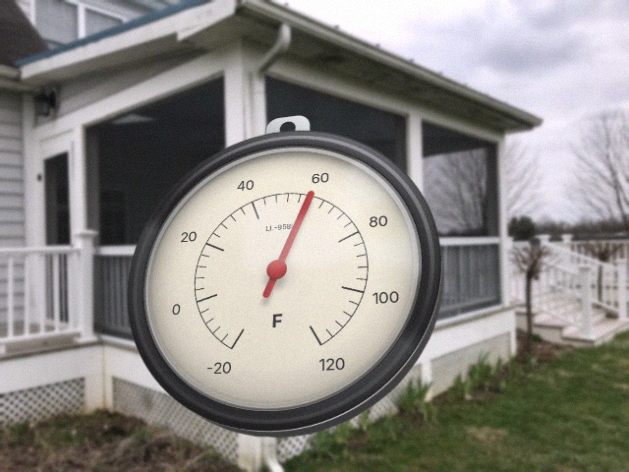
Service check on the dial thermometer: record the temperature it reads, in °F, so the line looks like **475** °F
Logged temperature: **60** °F
